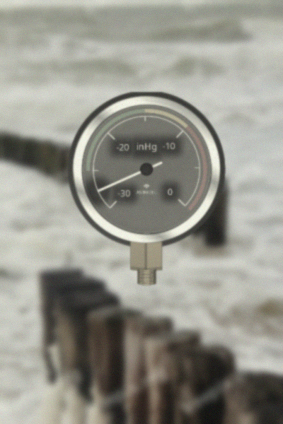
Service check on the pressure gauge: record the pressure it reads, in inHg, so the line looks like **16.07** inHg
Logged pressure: **-27.5** inHg
